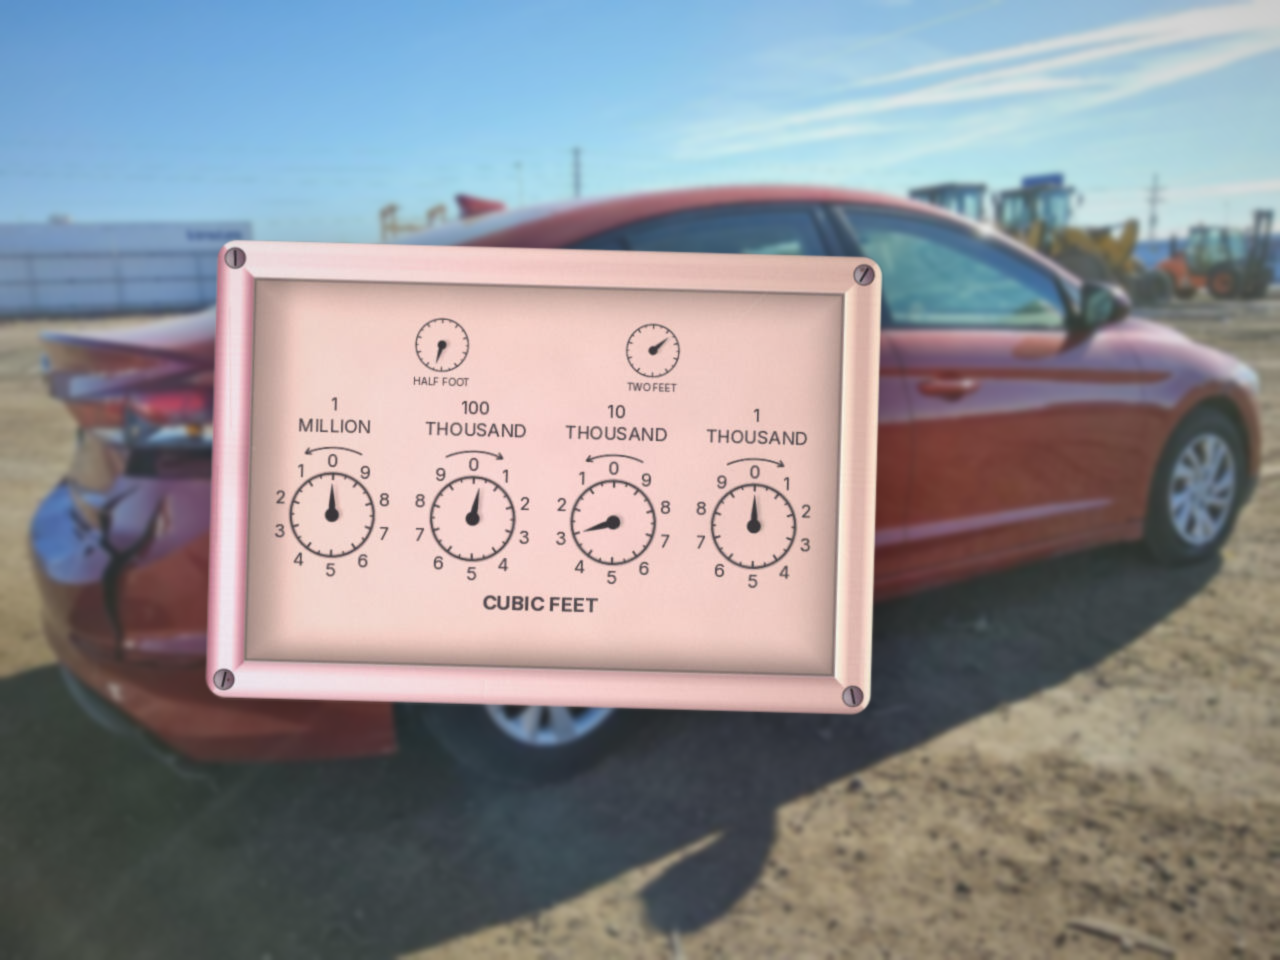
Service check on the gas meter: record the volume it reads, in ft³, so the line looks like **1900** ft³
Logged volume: **3000** ft³
